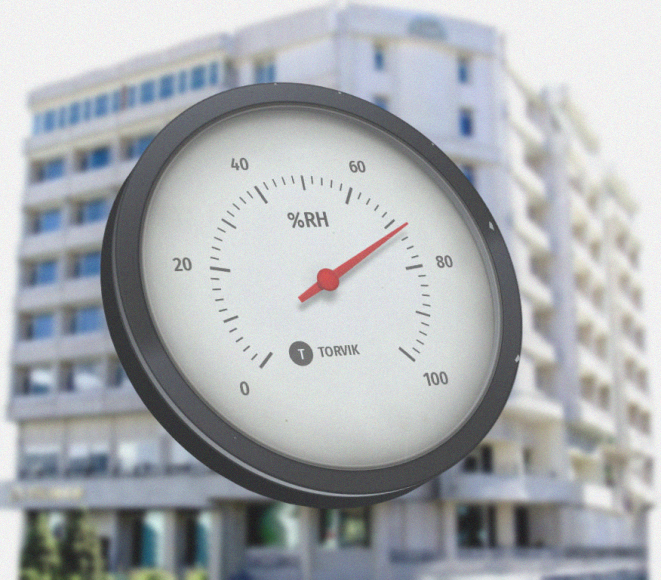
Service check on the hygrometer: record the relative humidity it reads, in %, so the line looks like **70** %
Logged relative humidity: **72** %
